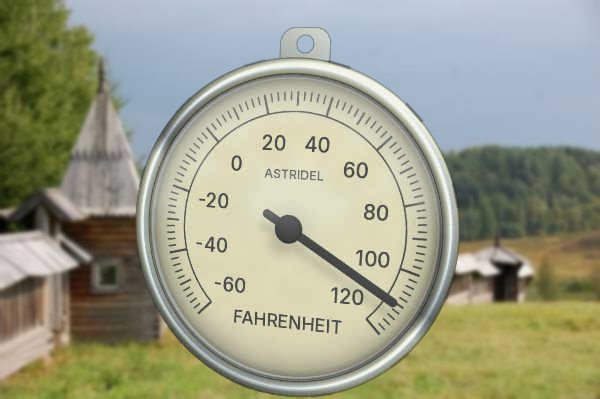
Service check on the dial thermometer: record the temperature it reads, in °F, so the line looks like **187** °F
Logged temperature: **110** °F
